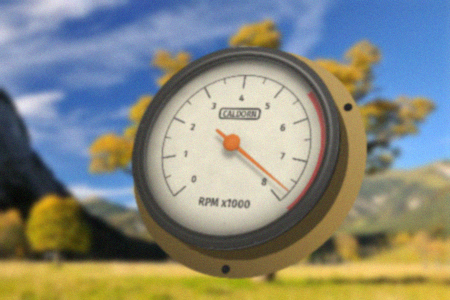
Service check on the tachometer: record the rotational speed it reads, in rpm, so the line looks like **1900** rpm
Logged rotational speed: **7750** rpm
